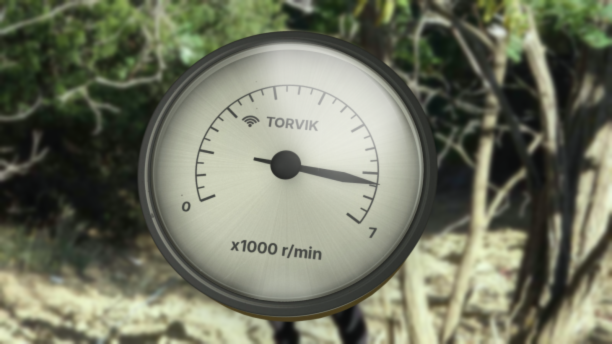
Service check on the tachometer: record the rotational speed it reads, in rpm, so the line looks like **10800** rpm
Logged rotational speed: **6250** rpm
